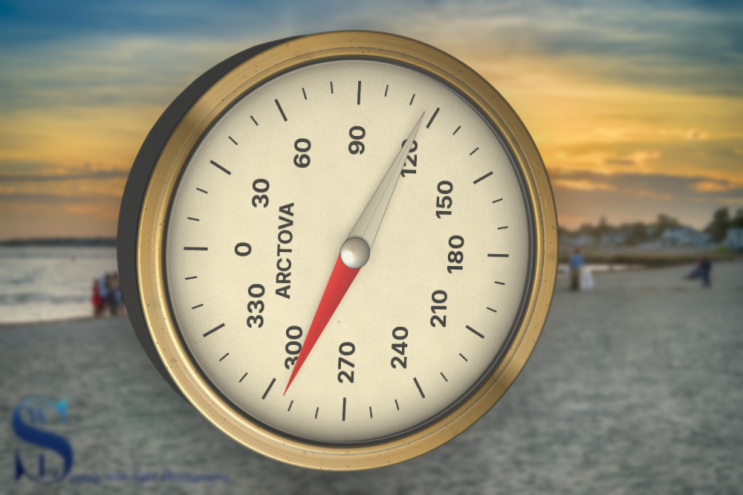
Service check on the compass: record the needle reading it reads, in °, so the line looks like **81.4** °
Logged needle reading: **295** °
